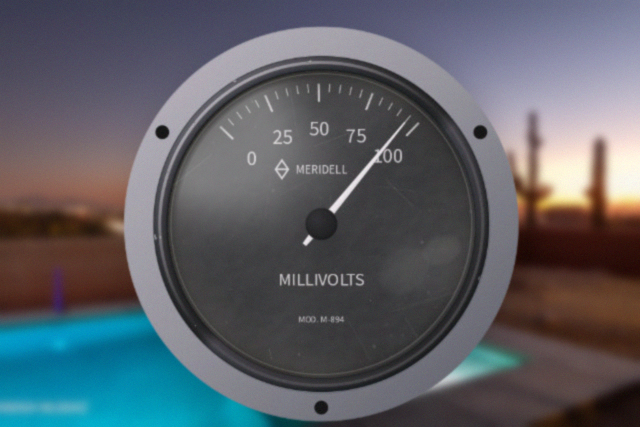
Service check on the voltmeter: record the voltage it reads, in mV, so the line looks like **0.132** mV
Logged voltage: **95** mV
